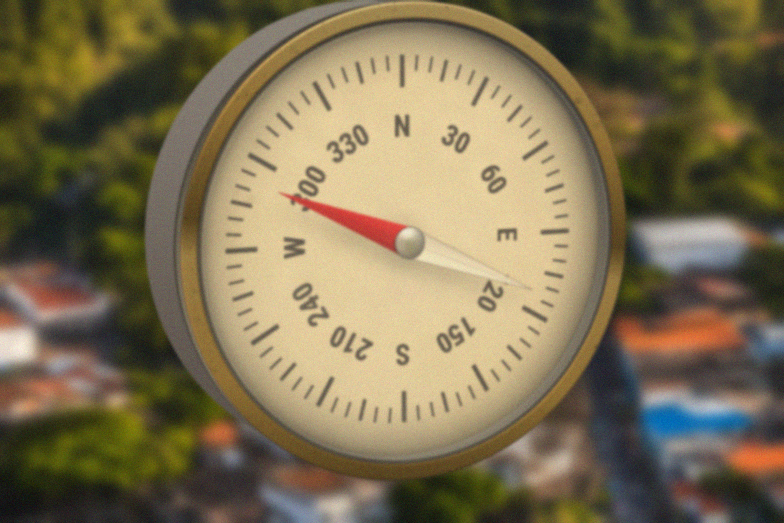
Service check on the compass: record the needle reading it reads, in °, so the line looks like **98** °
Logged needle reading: **292.5** °
